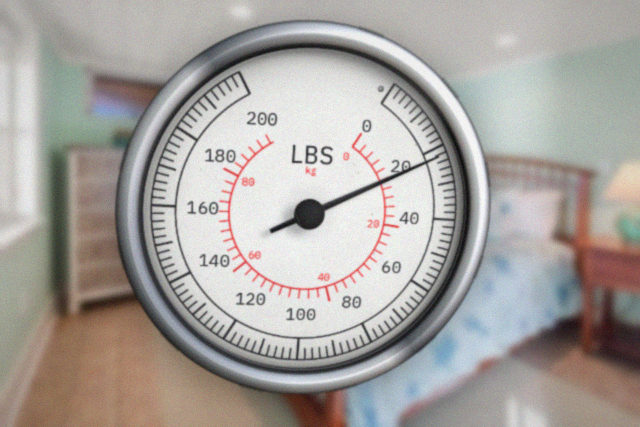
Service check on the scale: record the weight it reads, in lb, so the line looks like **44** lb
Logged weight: **22** lb
